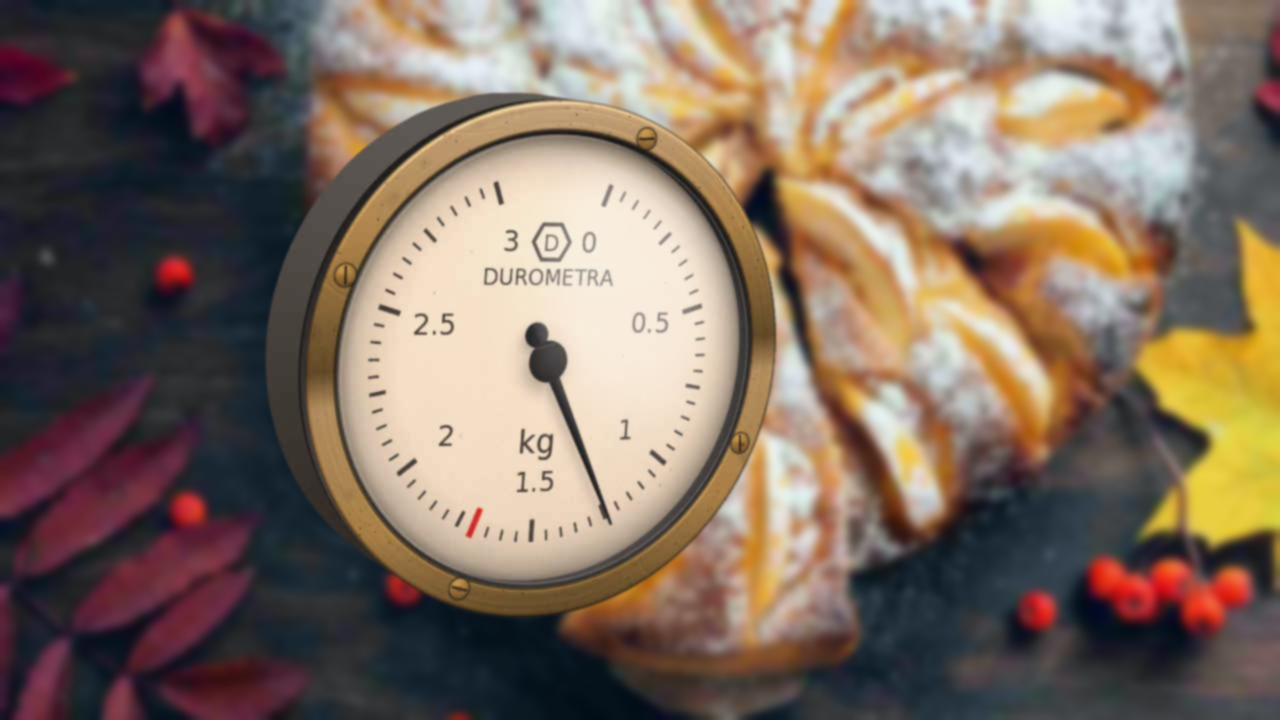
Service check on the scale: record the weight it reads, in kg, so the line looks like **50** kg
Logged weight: **1.25** kg
